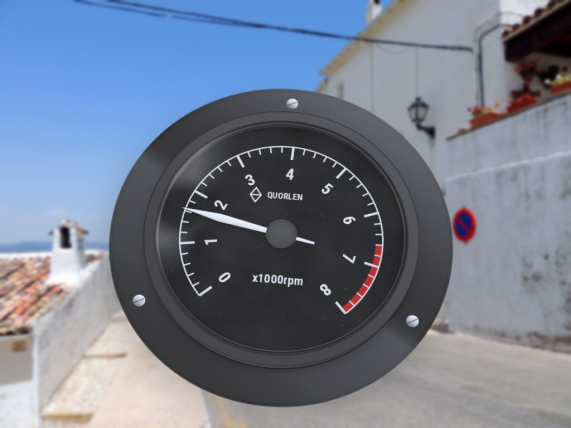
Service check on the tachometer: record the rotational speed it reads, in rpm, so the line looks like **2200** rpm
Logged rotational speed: **1600** rpm
